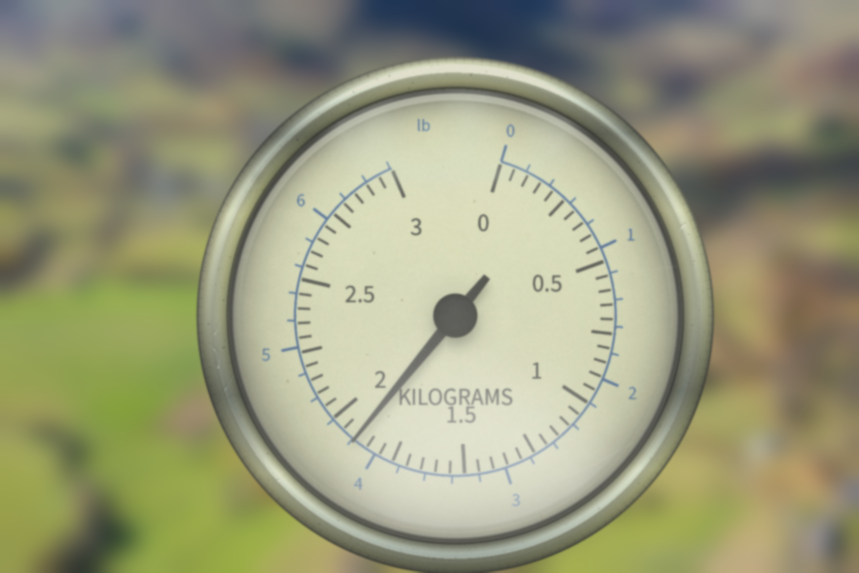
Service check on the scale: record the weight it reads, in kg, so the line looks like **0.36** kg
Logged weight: **1.9** kg
